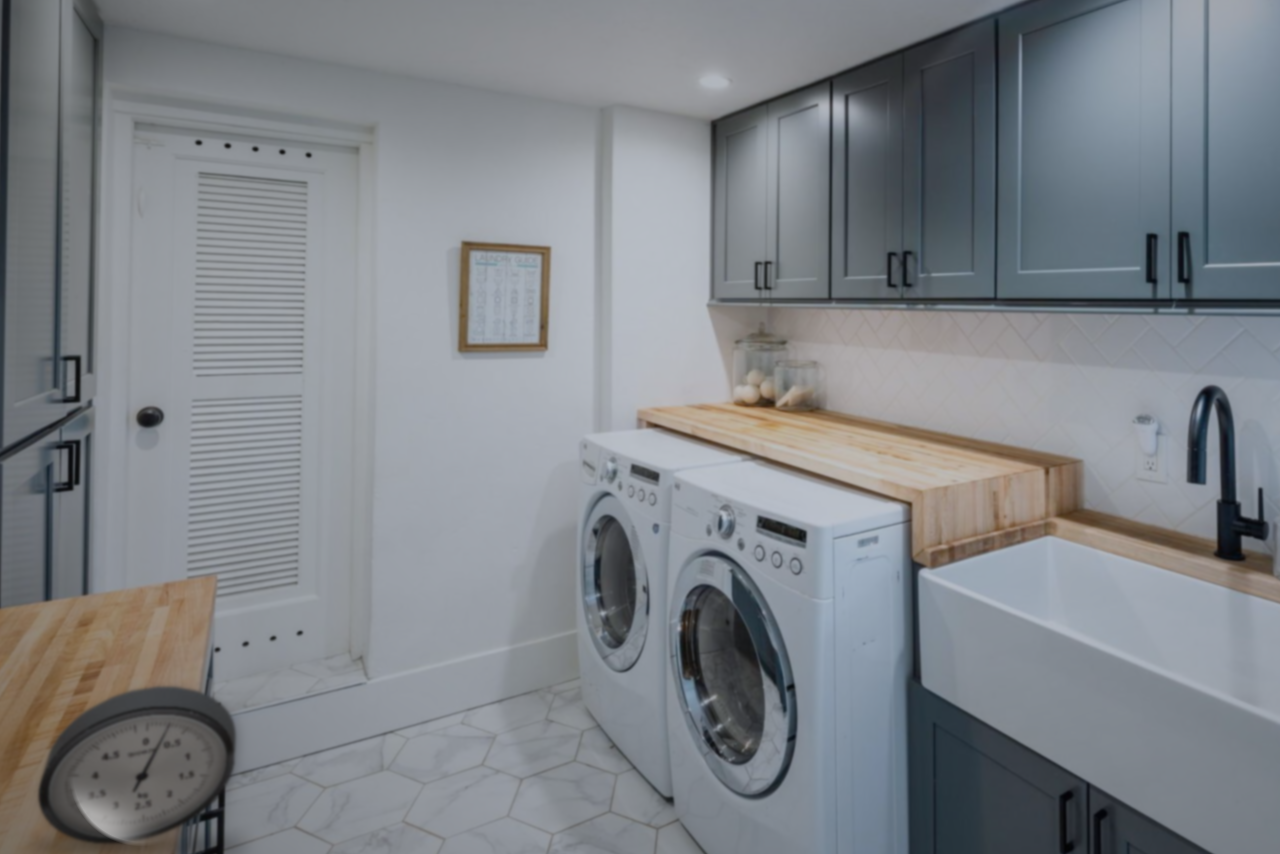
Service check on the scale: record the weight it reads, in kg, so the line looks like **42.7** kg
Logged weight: **0.25** kg
